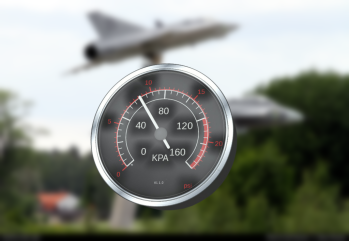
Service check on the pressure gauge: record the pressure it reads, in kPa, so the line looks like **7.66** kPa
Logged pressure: **60** kPa
